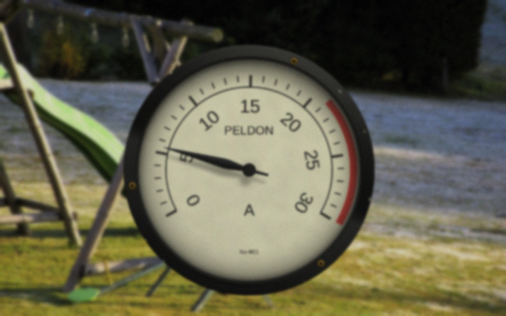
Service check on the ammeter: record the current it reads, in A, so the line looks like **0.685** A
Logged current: **5.5** A
